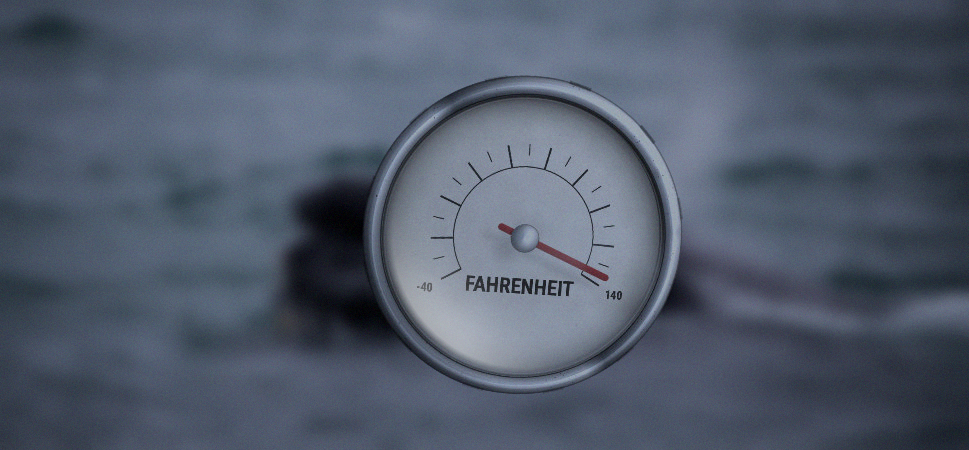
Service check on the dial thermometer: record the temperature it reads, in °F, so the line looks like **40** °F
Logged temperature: **135** °F
